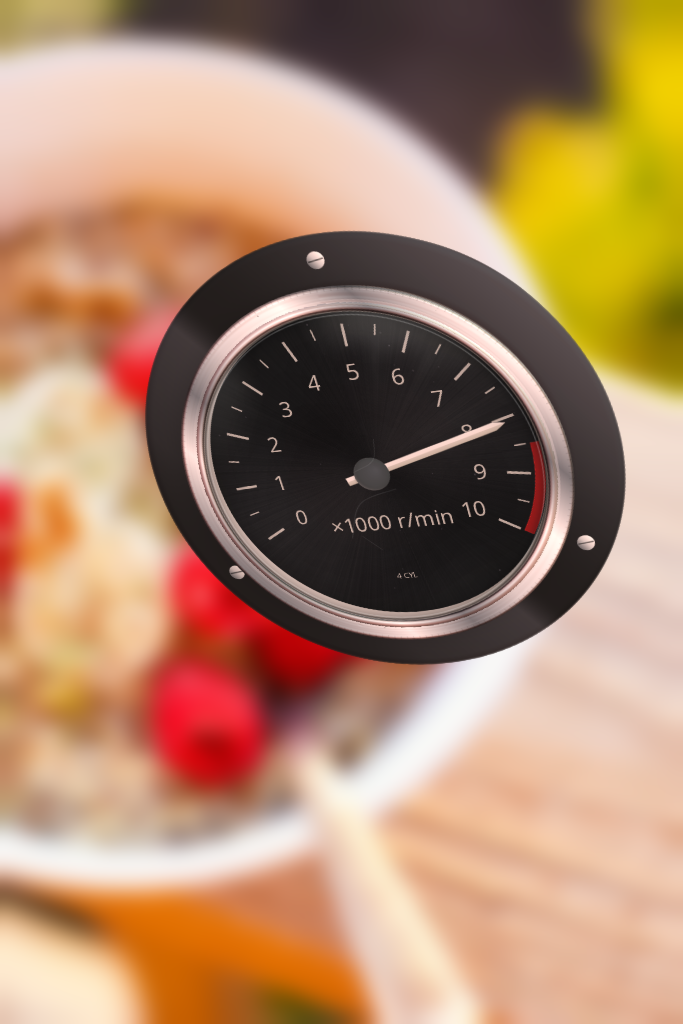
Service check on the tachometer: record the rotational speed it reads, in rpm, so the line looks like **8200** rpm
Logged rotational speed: **8000** rpm
